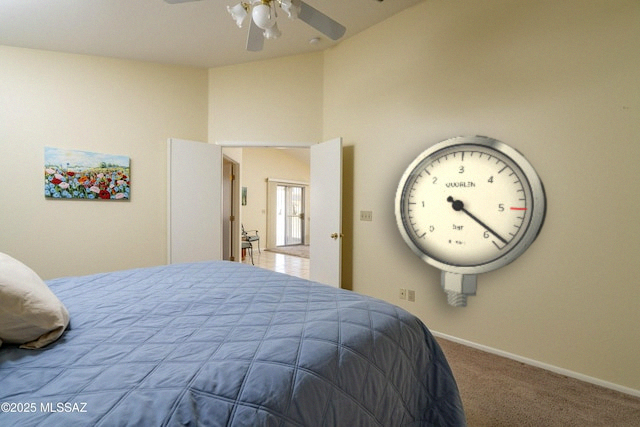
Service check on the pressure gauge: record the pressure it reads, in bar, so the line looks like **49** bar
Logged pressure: **5.8** bar
